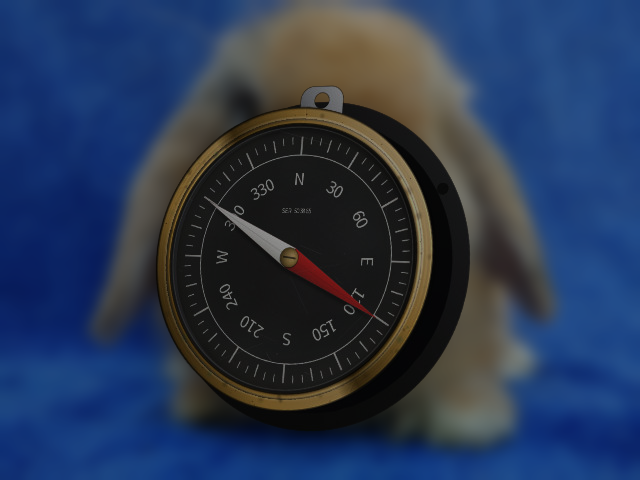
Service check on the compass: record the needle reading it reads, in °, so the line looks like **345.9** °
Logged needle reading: **120** °
